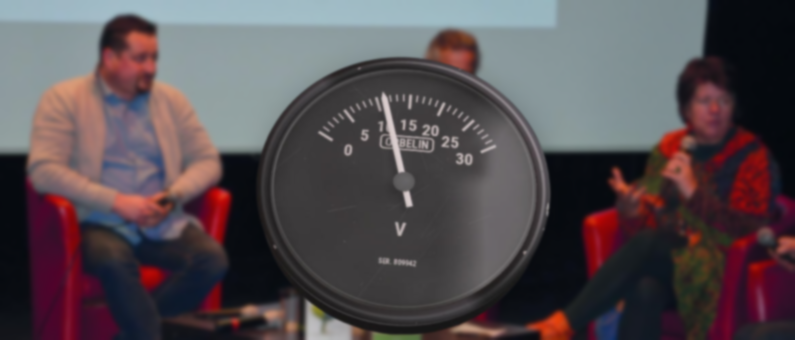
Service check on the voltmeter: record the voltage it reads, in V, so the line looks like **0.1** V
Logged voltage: **11** V
